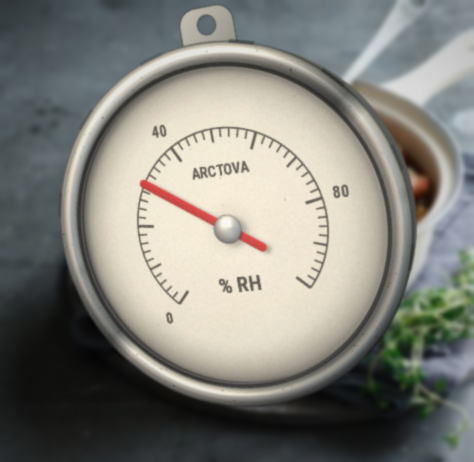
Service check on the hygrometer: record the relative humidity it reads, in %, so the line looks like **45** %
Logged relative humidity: **30** %
